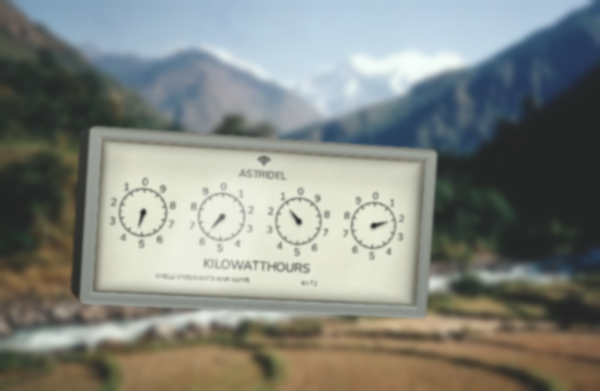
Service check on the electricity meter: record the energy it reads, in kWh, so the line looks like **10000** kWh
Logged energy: **4612** kWh
